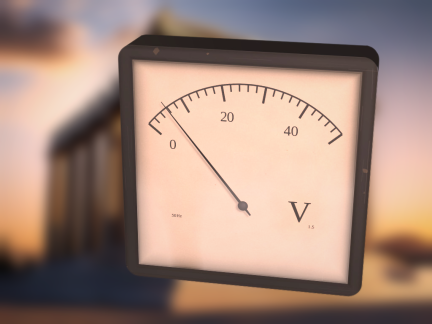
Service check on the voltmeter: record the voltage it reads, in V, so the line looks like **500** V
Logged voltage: **6** V
